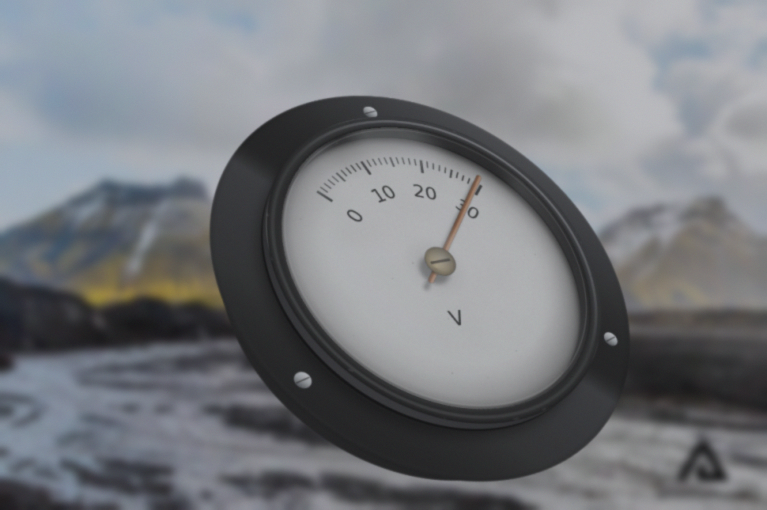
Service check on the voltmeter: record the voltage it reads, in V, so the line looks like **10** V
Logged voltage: **29** V
